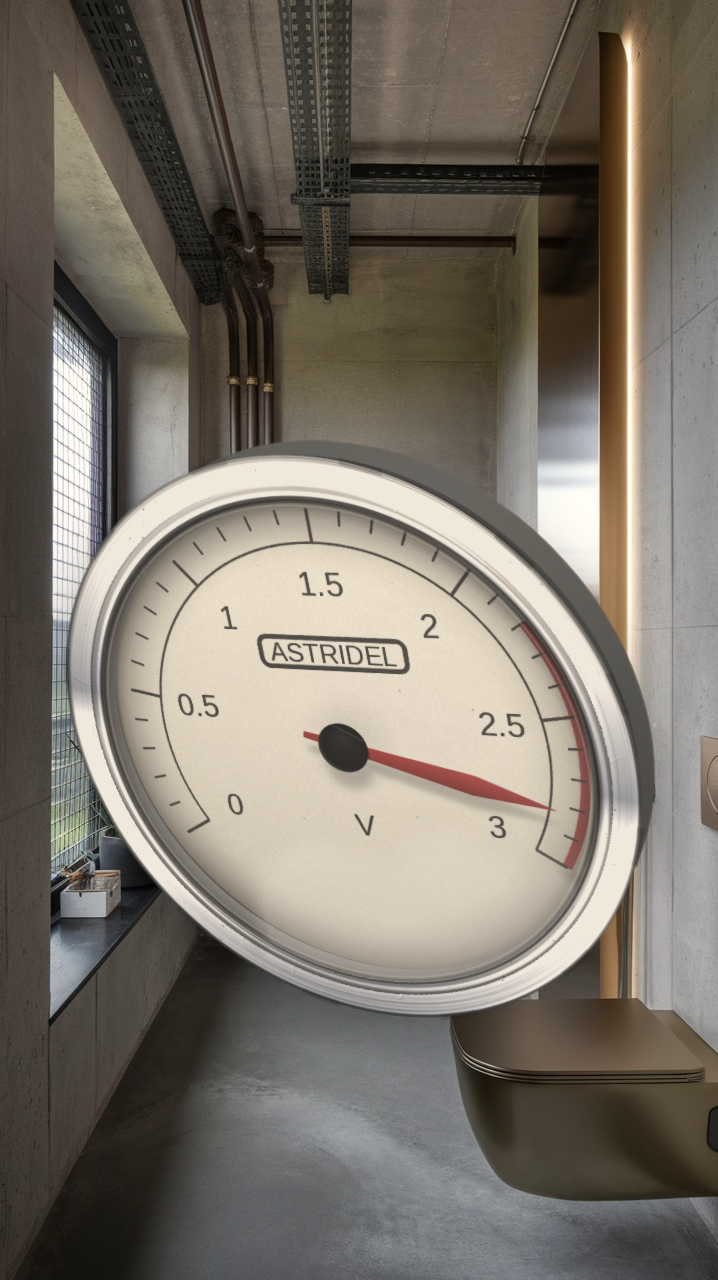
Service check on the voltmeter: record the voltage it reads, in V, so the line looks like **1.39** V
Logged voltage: **2.8** V
